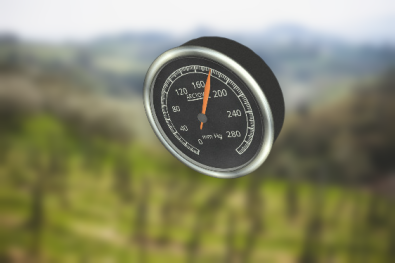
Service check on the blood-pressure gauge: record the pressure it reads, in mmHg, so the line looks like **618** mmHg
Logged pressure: **180** mmHg
